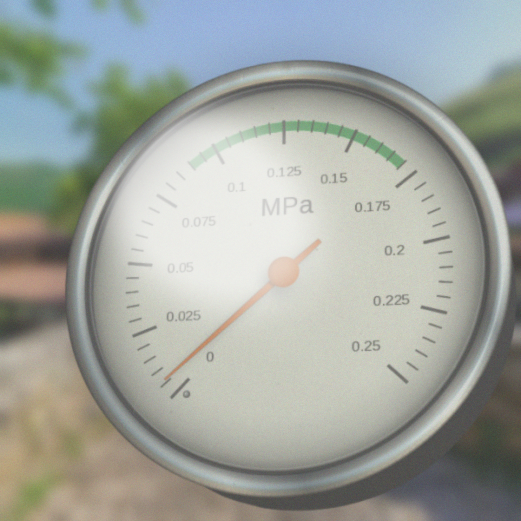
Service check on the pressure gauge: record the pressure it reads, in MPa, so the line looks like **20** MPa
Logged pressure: **0.005** MPa
